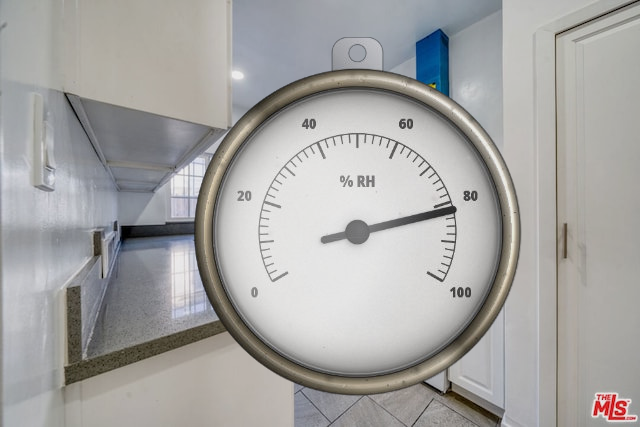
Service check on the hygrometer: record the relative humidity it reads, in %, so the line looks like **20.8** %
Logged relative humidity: **82** %
